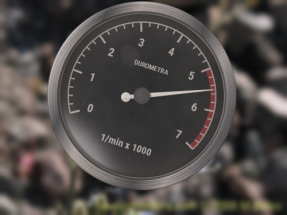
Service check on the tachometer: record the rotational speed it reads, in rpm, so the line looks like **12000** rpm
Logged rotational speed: **5500** rpm
